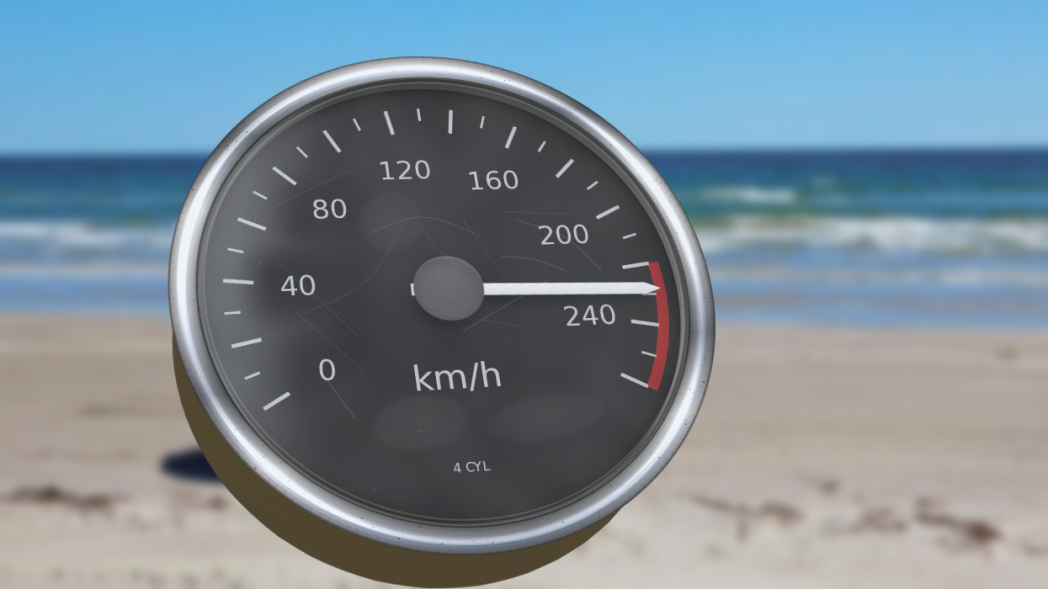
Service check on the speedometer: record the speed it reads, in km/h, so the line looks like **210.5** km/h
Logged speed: **230** km/h
